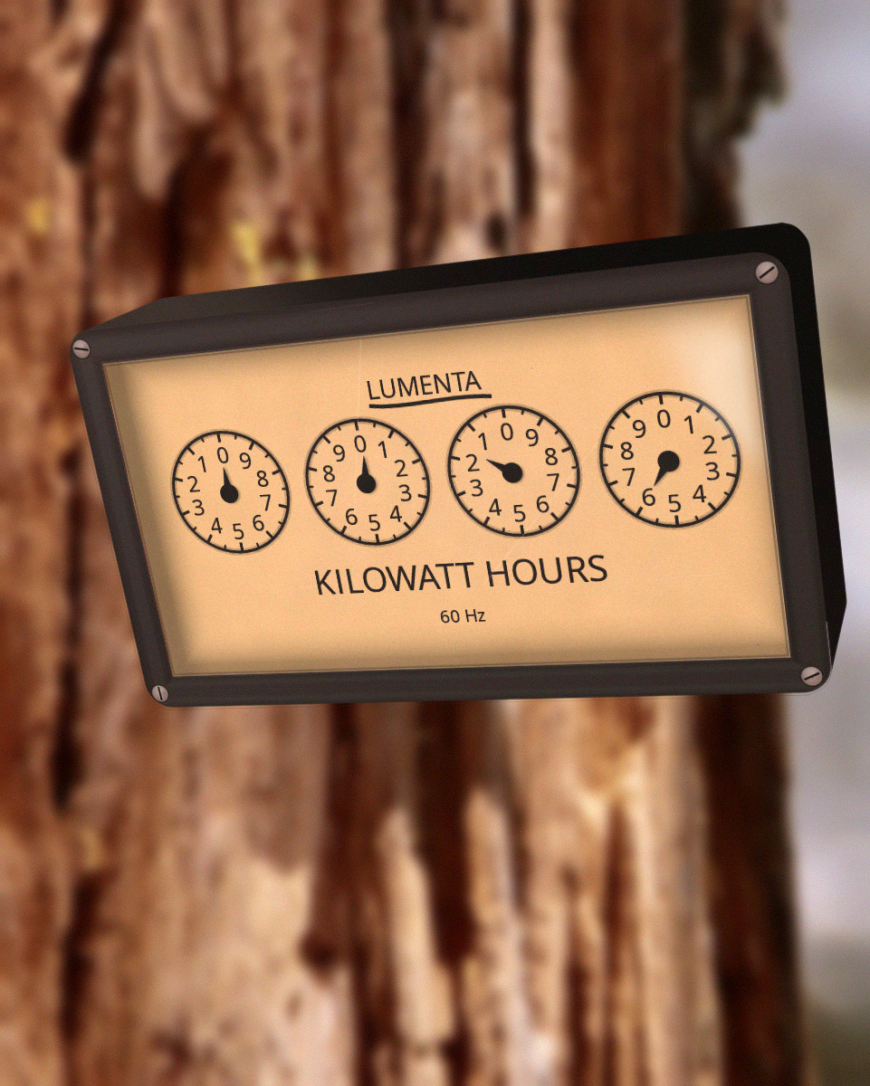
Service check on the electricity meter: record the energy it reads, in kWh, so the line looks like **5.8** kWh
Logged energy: **16** kWh
